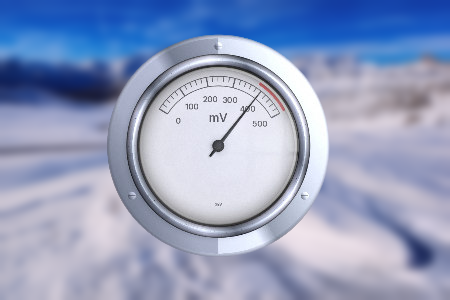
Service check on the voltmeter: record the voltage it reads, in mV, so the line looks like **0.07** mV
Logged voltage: **400** mV
